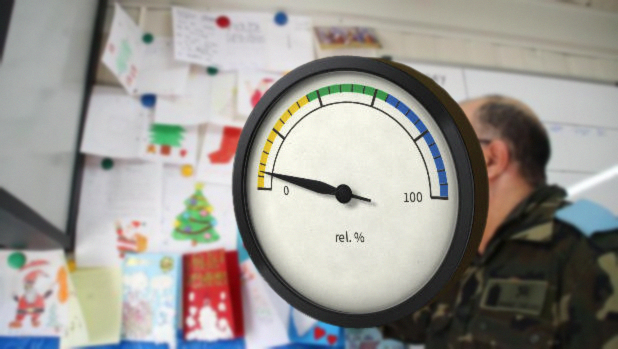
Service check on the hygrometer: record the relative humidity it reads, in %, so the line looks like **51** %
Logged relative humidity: **6** %
